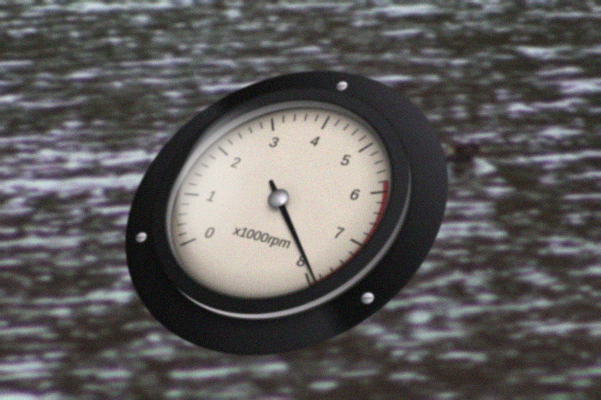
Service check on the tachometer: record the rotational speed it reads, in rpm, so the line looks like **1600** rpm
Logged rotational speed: **7900** rpm
